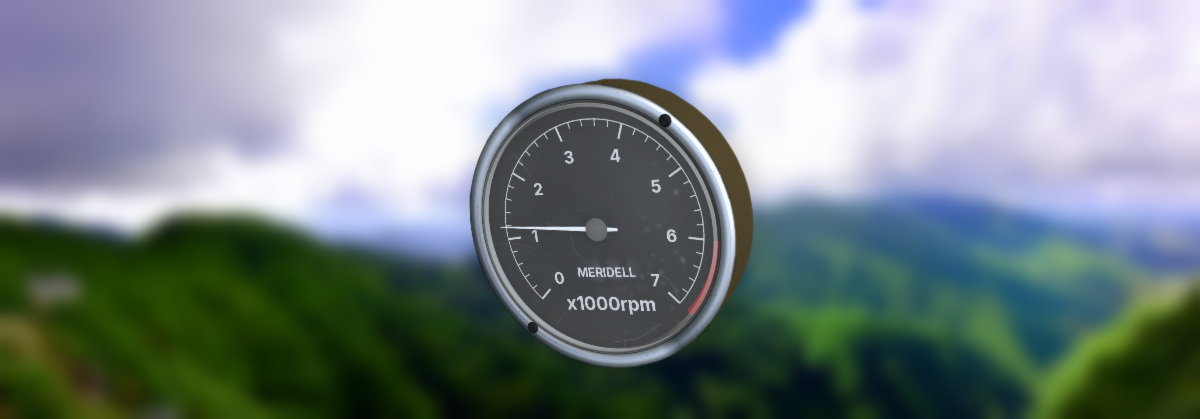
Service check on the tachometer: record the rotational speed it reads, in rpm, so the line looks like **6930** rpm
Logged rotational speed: **1200** rpm
